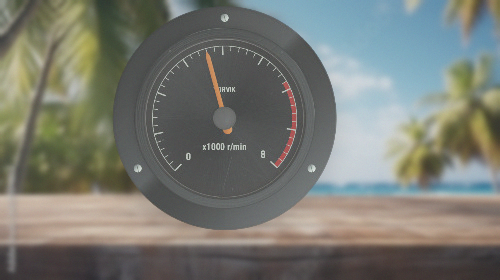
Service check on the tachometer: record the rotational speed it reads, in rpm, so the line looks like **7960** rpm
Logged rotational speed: **3600** rpm
